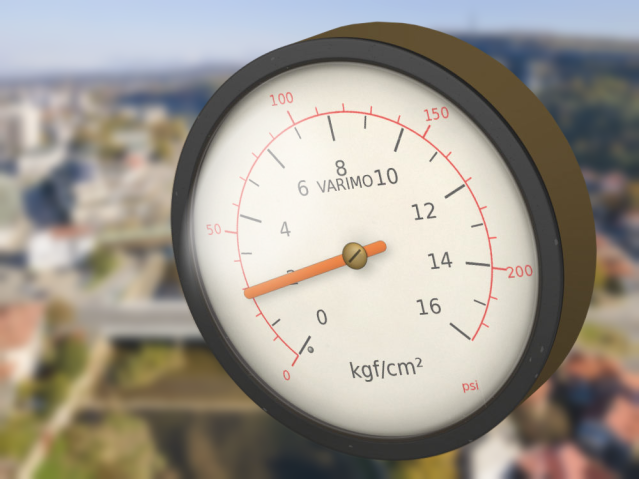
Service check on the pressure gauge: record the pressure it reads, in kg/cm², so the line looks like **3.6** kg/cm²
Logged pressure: **2** kg/cm²
